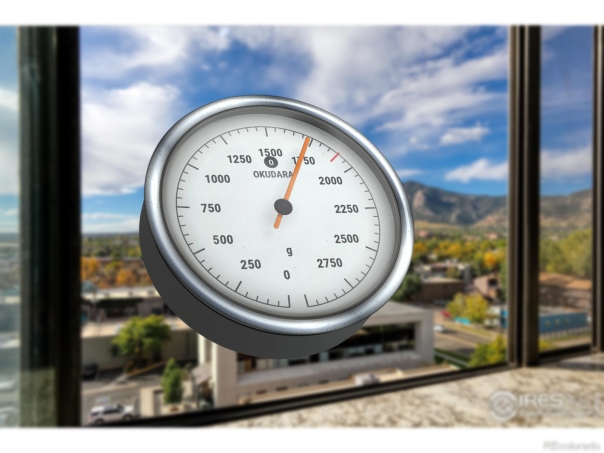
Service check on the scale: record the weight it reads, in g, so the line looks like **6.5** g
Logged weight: **1725** g
